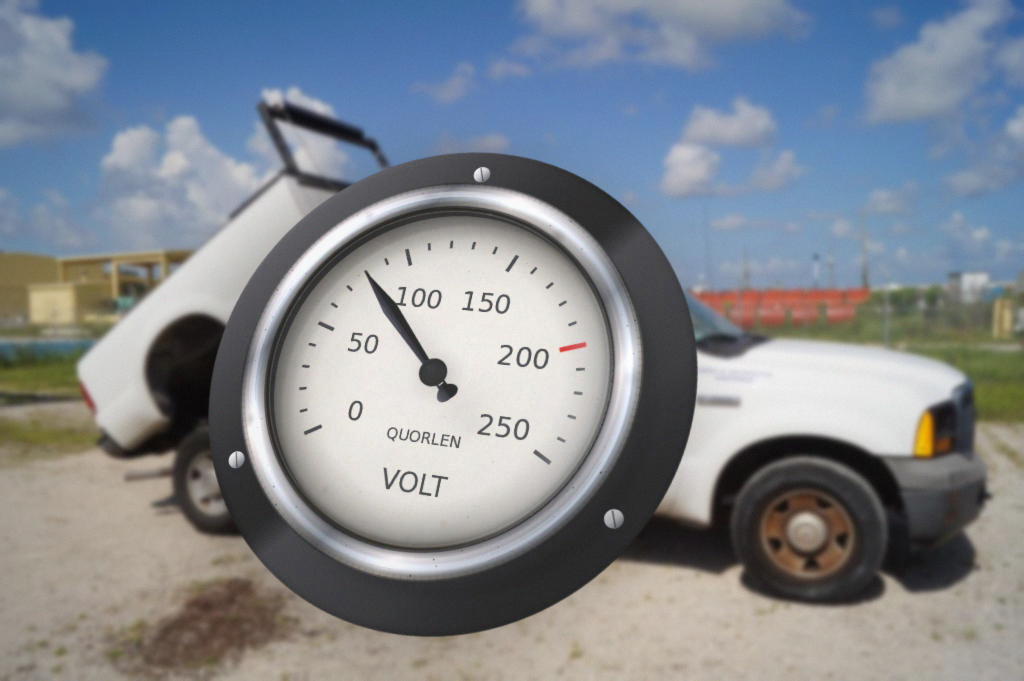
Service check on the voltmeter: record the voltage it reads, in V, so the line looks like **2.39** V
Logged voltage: **80** V
